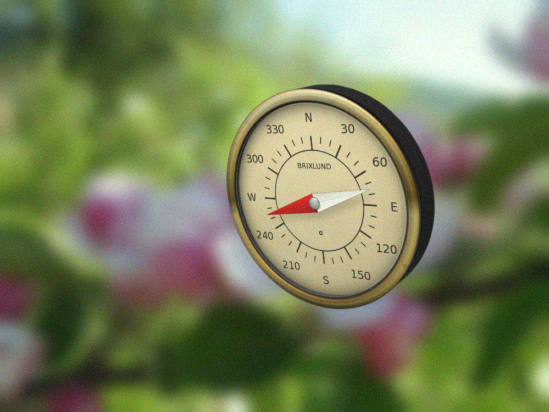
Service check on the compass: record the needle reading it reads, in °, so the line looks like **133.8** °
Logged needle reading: **255** °
